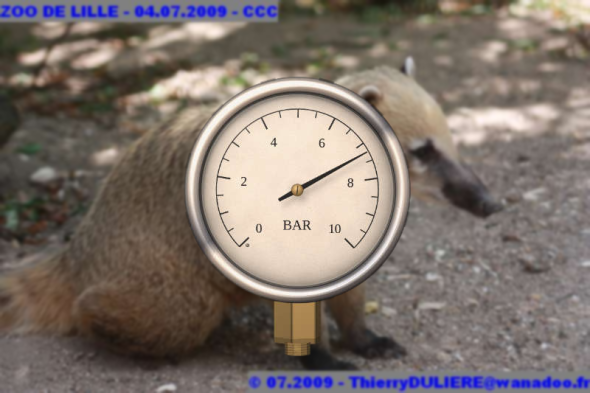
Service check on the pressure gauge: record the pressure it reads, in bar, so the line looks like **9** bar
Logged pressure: **7.25** bar
